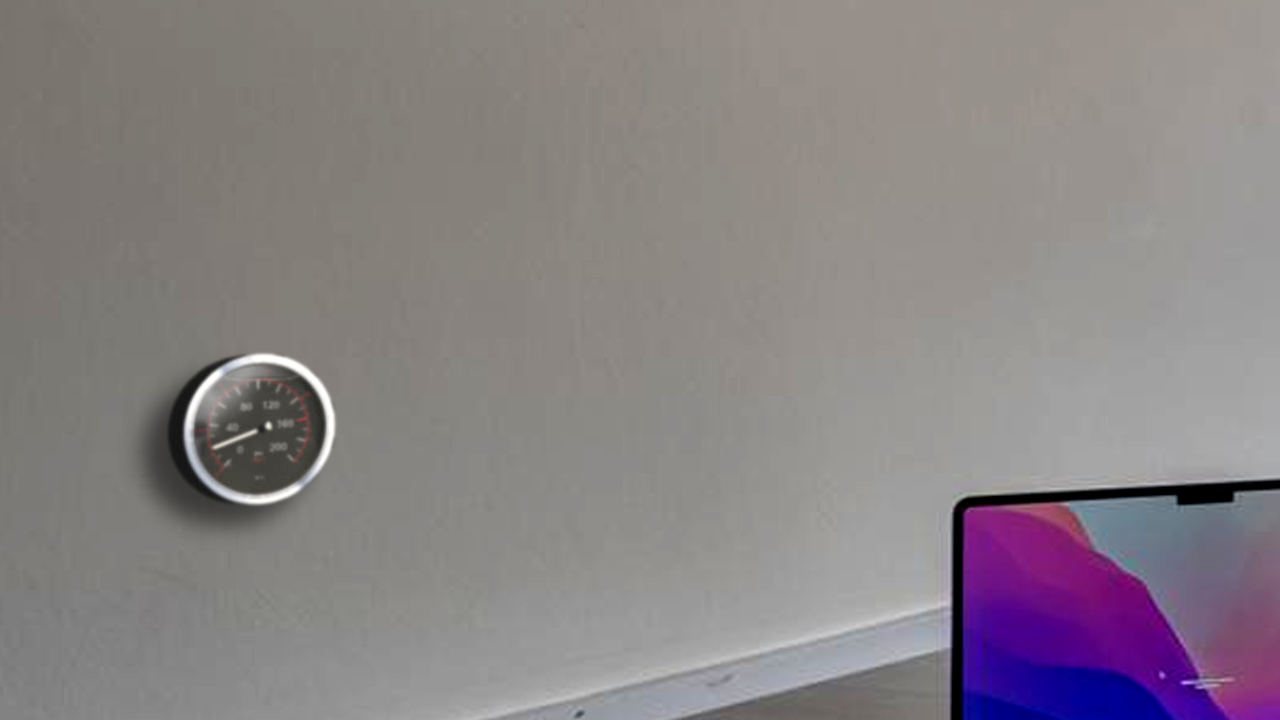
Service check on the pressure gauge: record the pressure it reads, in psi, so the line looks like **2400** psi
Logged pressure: **20** psi
